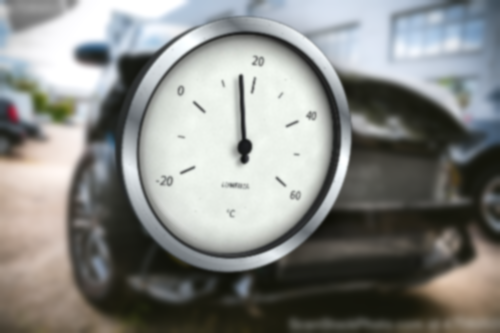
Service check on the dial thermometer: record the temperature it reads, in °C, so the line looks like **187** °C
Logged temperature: **15** °C
